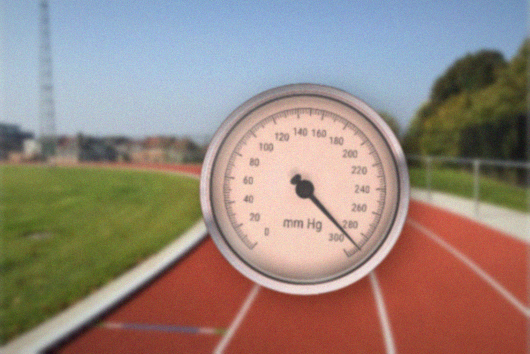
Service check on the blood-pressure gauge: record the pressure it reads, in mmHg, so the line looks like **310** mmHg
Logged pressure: **290** mmHg
